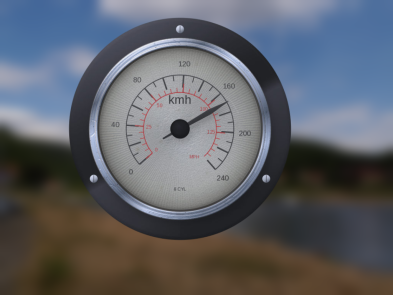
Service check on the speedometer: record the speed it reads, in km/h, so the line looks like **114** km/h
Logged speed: **170** km/h
